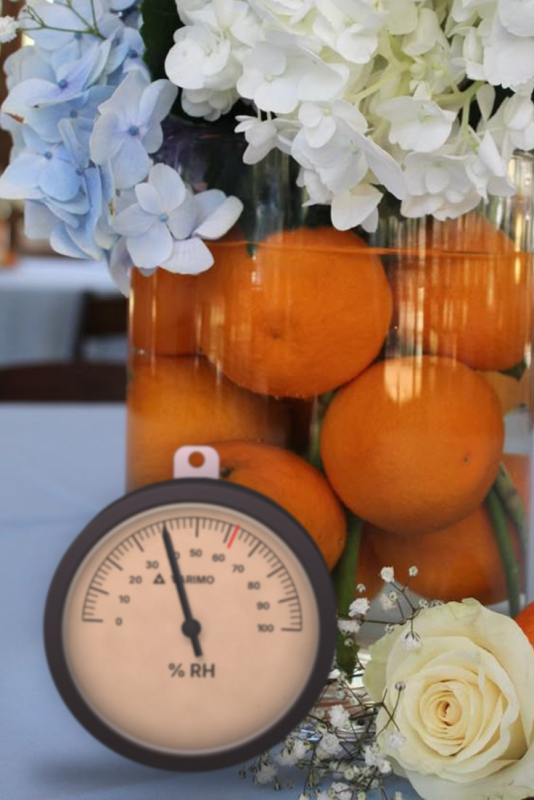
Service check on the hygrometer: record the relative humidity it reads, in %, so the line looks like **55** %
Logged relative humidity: **40** %
